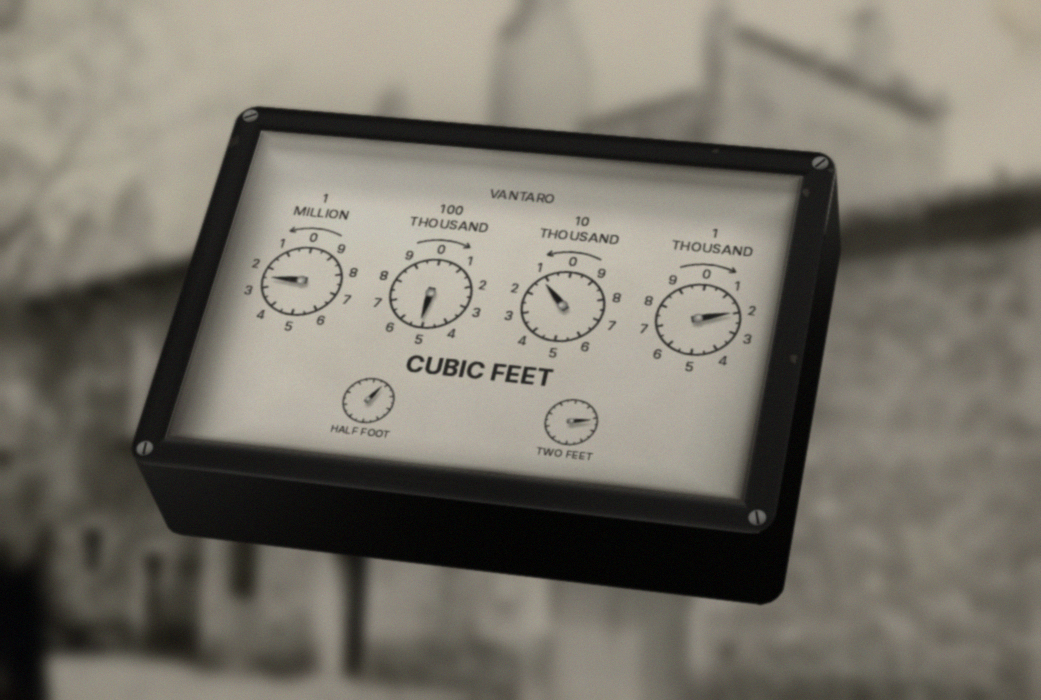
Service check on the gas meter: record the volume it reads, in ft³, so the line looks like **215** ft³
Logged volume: **251200** ft³
